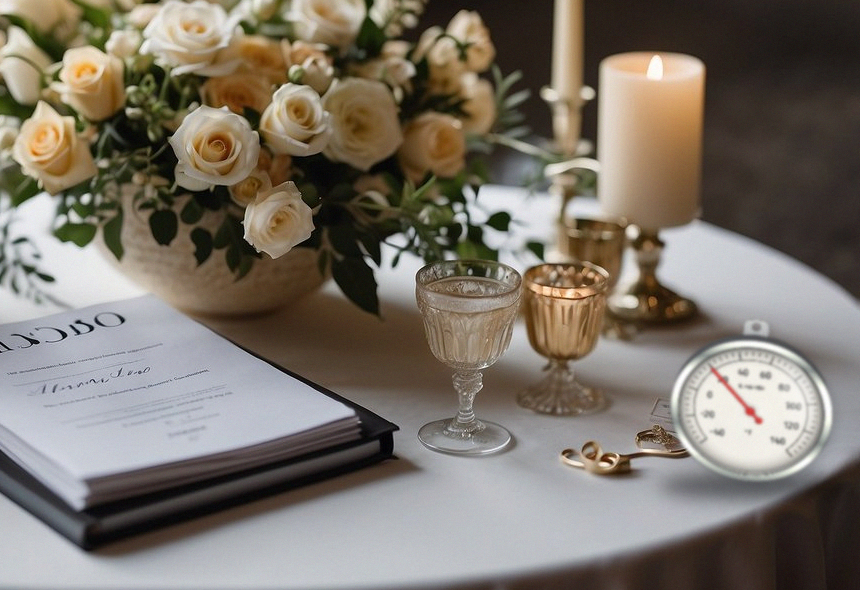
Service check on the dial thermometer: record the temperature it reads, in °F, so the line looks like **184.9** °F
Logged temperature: **20** °F
